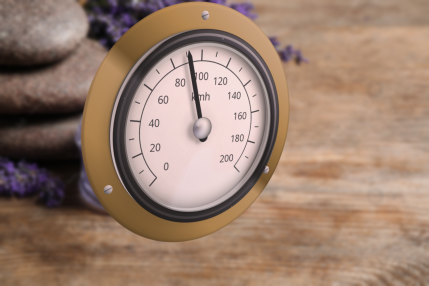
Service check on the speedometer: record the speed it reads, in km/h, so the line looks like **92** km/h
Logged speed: **90** km/h
